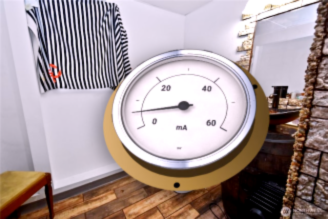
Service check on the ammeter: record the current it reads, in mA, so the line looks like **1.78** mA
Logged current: **5** mA
